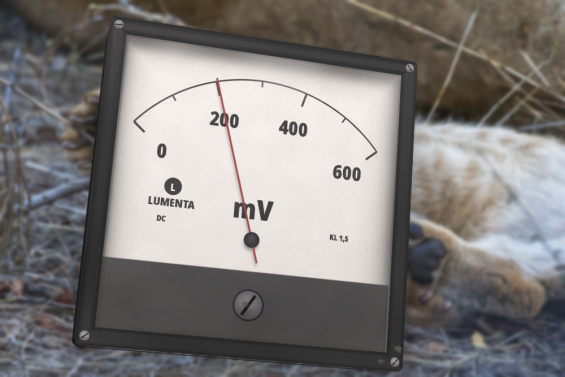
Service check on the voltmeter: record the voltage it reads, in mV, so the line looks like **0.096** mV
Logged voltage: **200** mV
